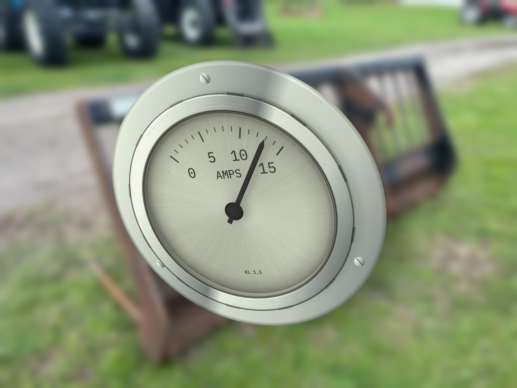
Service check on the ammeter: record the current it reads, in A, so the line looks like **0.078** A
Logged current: **13** A
